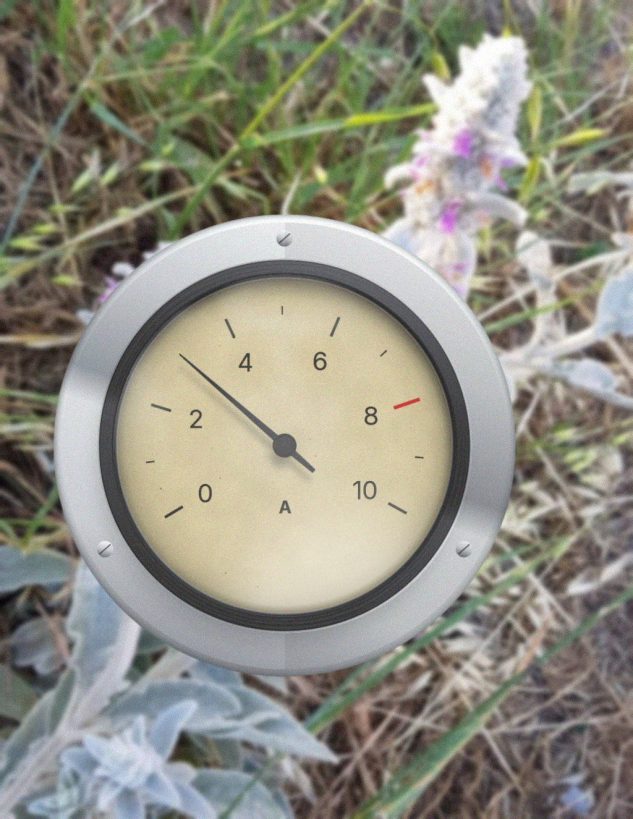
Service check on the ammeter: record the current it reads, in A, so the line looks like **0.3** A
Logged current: **3** A
